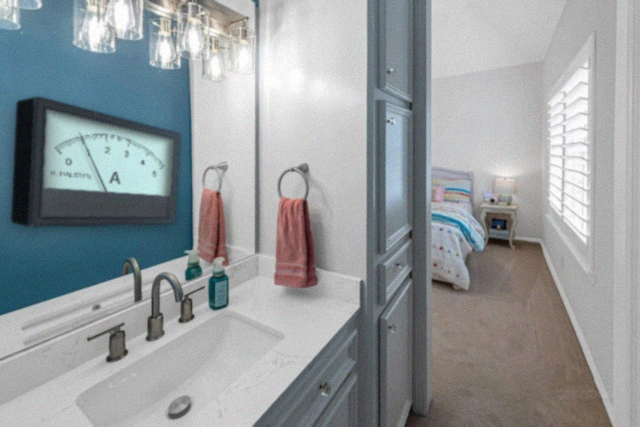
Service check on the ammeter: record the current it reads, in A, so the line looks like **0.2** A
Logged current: **1** A
